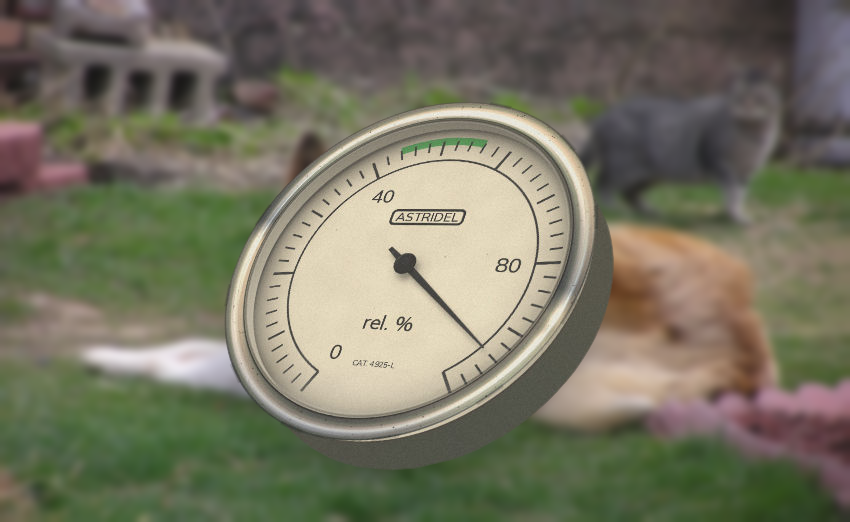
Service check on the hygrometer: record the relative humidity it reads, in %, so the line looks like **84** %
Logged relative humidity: **94** %
